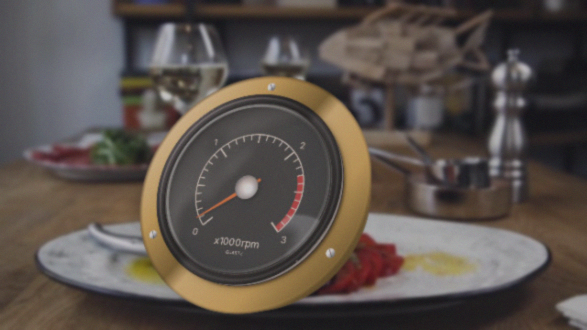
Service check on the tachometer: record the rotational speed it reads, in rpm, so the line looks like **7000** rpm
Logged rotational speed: **100** rpm
